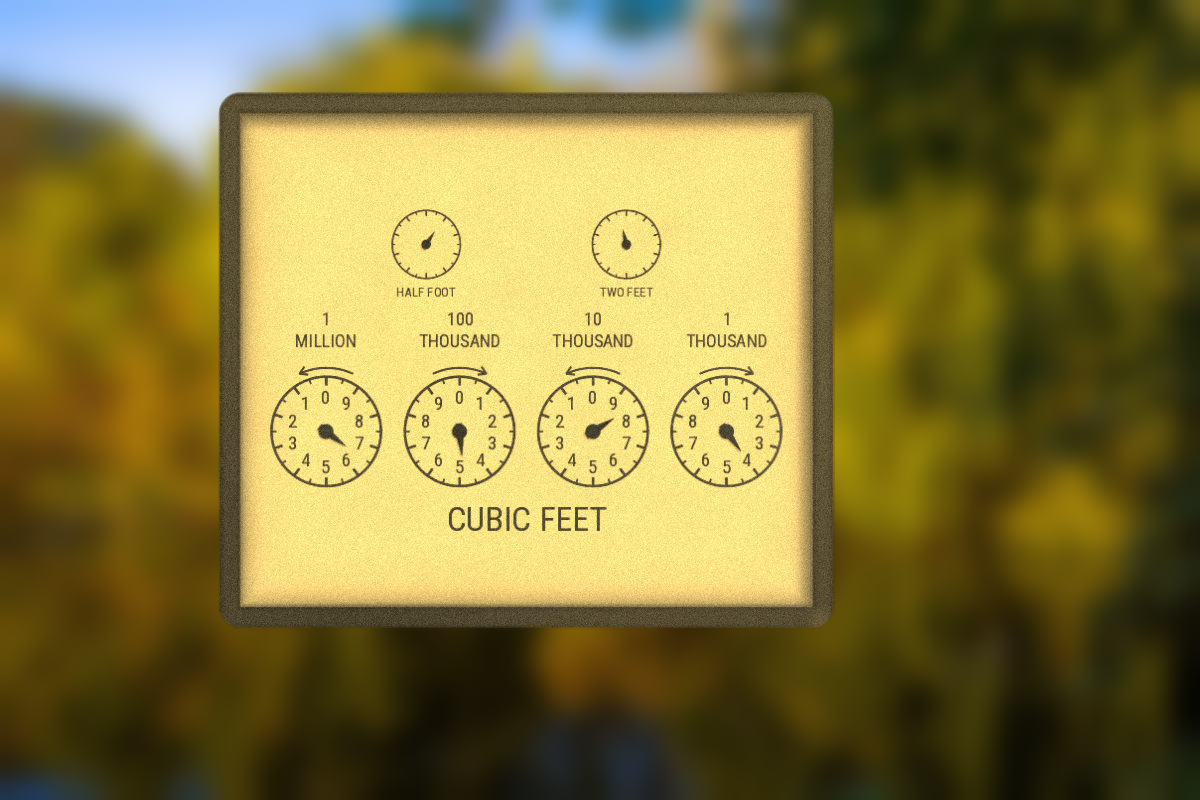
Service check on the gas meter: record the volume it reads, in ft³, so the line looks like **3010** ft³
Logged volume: **648400** ft³
